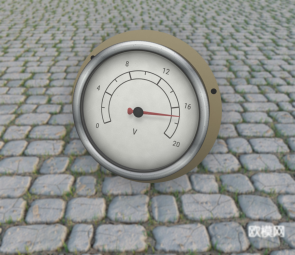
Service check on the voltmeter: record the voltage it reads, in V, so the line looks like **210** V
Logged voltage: **17** V
